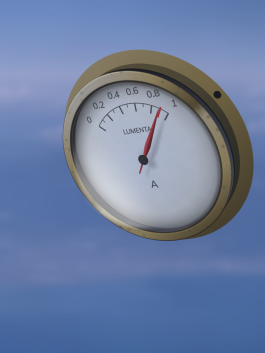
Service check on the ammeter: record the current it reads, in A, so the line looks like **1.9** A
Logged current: **0.9** A
